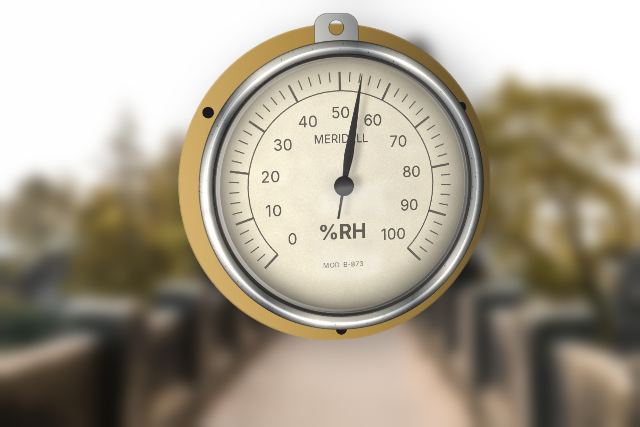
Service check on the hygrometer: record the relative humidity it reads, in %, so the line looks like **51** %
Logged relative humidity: **54** %
